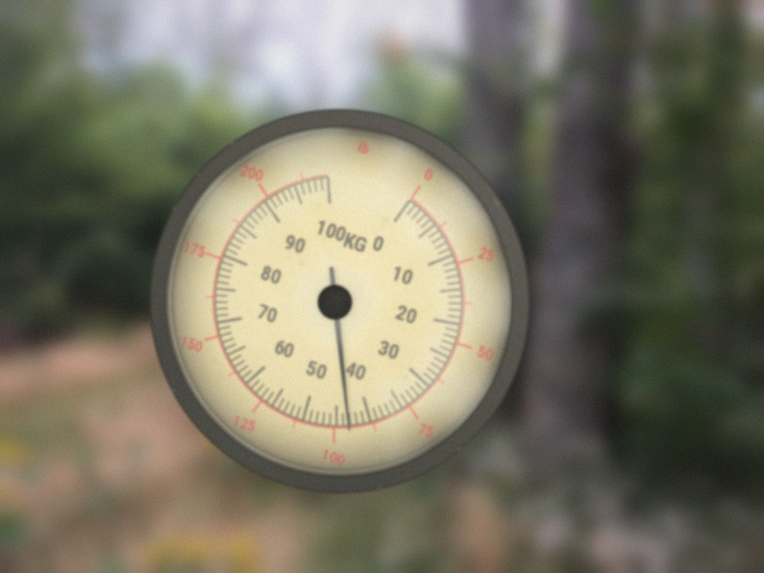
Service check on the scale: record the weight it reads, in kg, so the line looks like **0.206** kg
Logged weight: **43** kg
